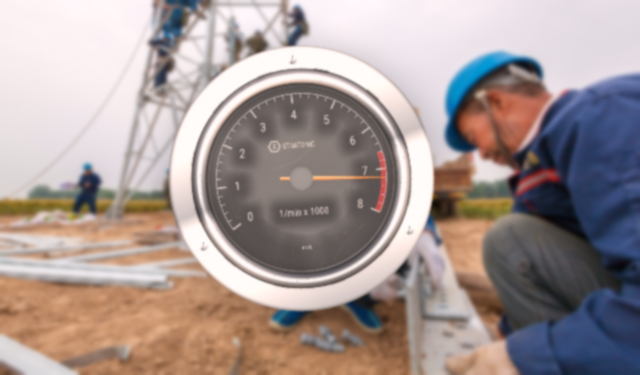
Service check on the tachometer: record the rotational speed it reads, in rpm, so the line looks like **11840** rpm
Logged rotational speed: **7200** rpm
